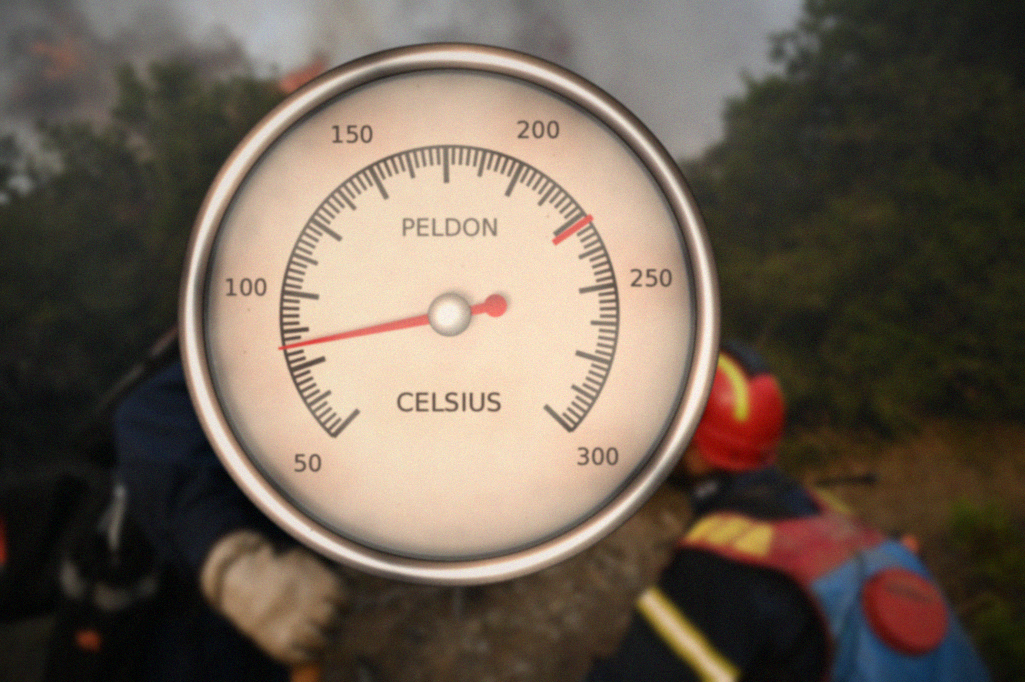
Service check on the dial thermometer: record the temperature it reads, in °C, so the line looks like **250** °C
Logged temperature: **82.5** °C
